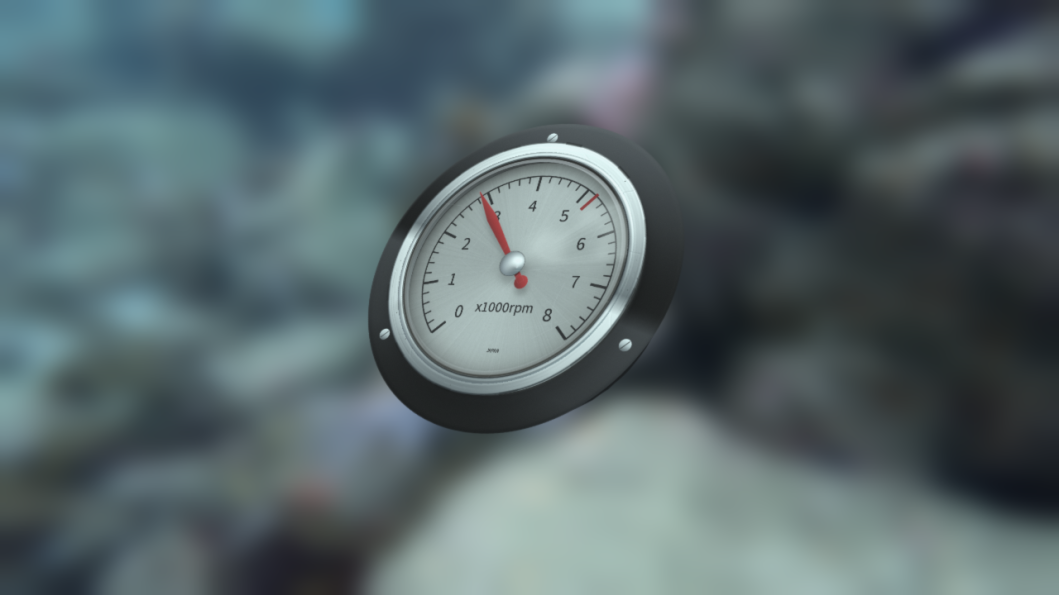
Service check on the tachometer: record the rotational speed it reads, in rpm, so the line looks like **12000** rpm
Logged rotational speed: **2900** rpm
